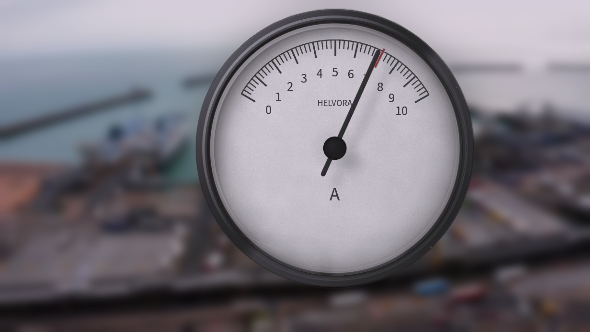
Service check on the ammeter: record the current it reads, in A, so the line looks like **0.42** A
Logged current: **7** A
